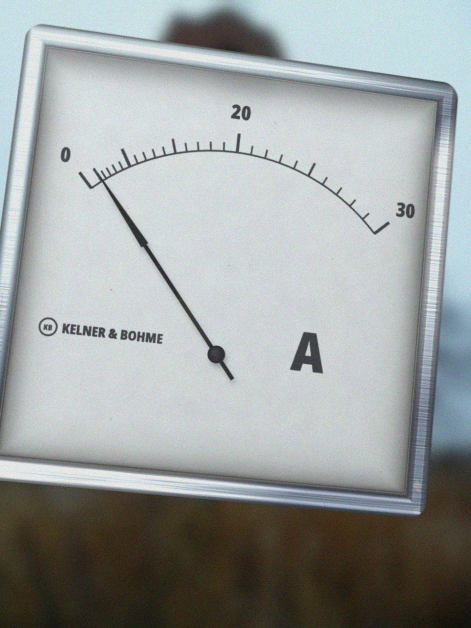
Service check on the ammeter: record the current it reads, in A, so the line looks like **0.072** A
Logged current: **5** A
